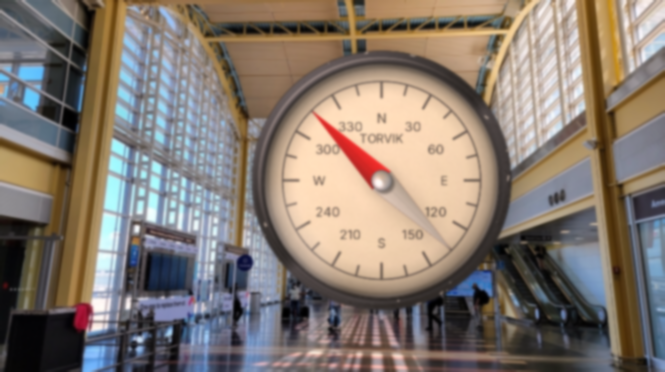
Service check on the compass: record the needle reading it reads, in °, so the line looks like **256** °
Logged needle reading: **315** °
